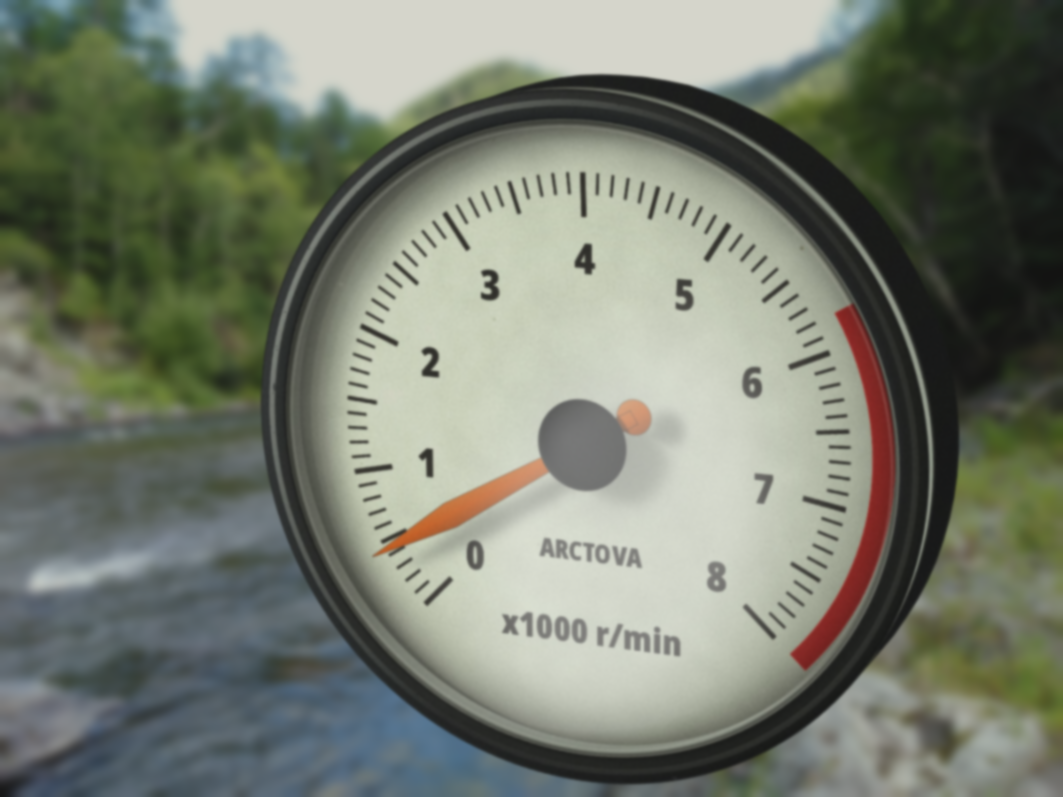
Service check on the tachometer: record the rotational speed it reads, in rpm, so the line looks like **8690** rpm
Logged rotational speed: **450** rpm
